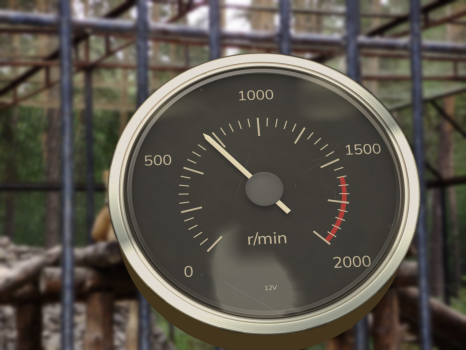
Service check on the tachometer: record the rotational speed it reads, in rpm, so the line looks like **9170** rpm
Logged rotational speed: **700** rpm
